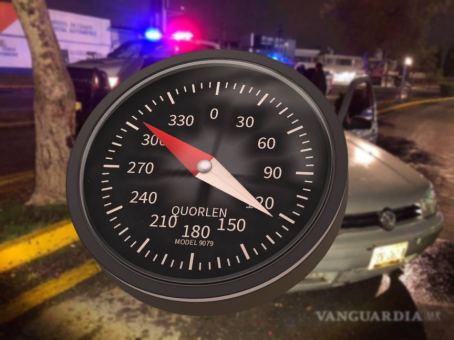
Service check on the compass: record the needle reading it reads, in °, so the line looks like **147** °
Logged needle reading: **305** °
